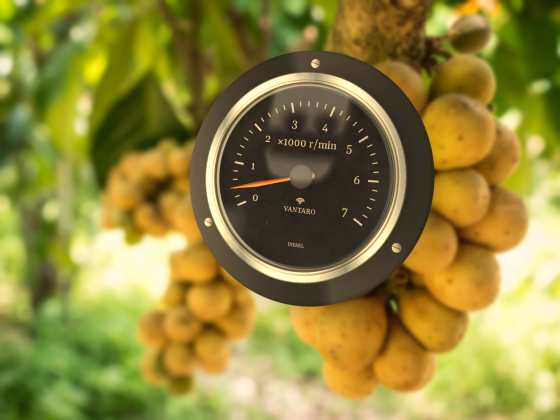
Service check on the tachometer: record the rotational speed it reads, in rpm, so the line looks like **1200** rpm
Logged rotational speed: **400** rpm
